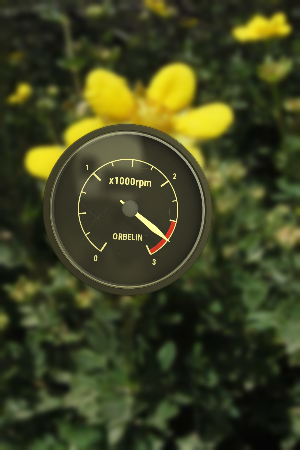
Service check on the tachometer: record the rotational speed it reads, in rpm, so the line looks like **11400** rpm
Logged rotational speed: **2750** rpm
